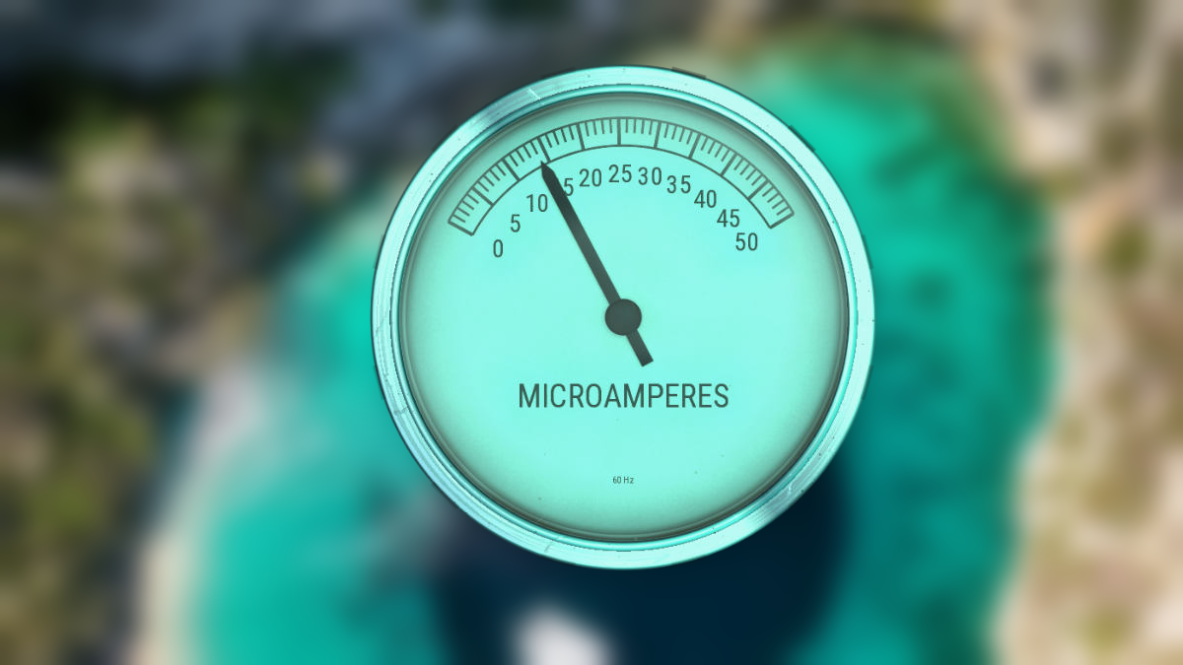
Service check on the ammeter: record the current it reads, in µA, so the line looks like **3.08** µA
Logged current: **14** µA
